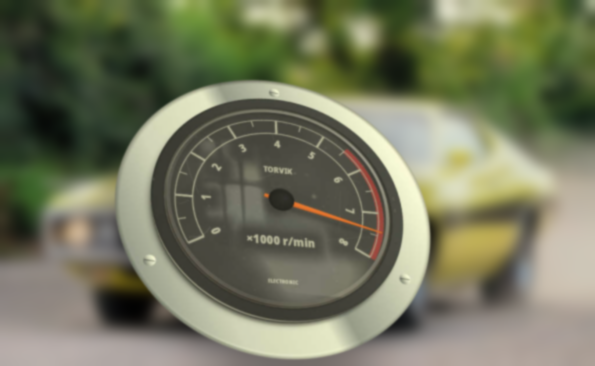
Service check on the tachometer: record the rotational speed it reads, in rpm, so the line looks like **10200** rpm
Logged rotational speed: **7500** rpm
